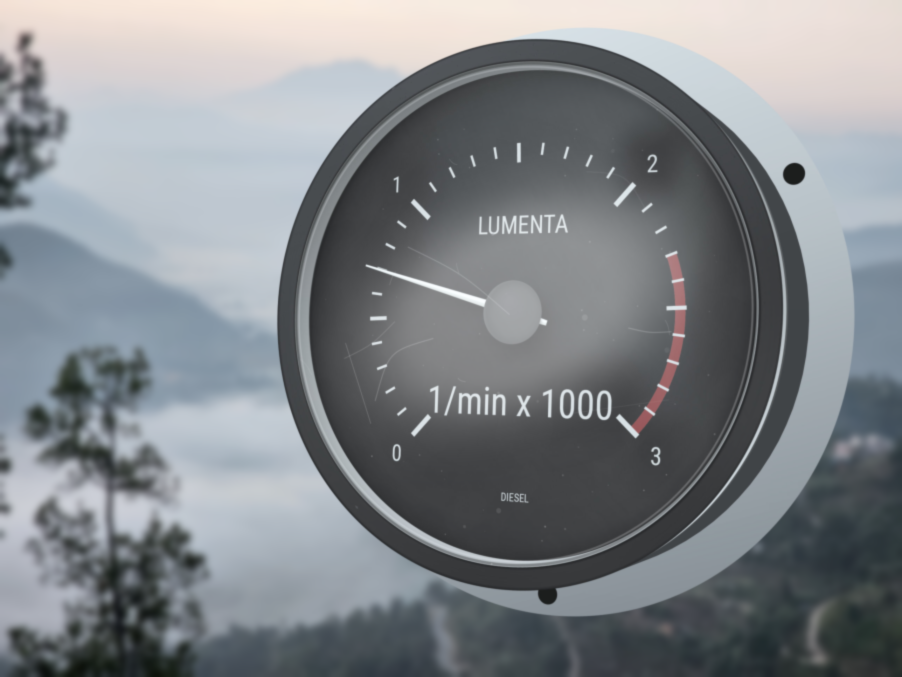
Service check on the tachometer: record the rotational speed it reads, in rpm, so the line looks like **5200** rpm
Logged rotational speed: **700** rpm
